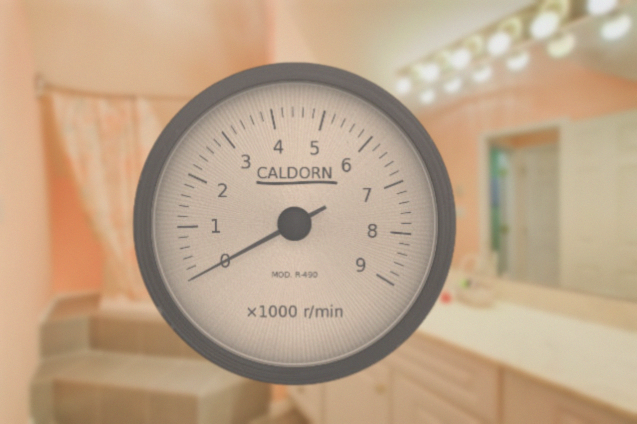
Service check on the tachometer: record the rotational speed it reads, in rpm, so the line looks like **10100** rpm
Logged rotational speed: **0** rpm
